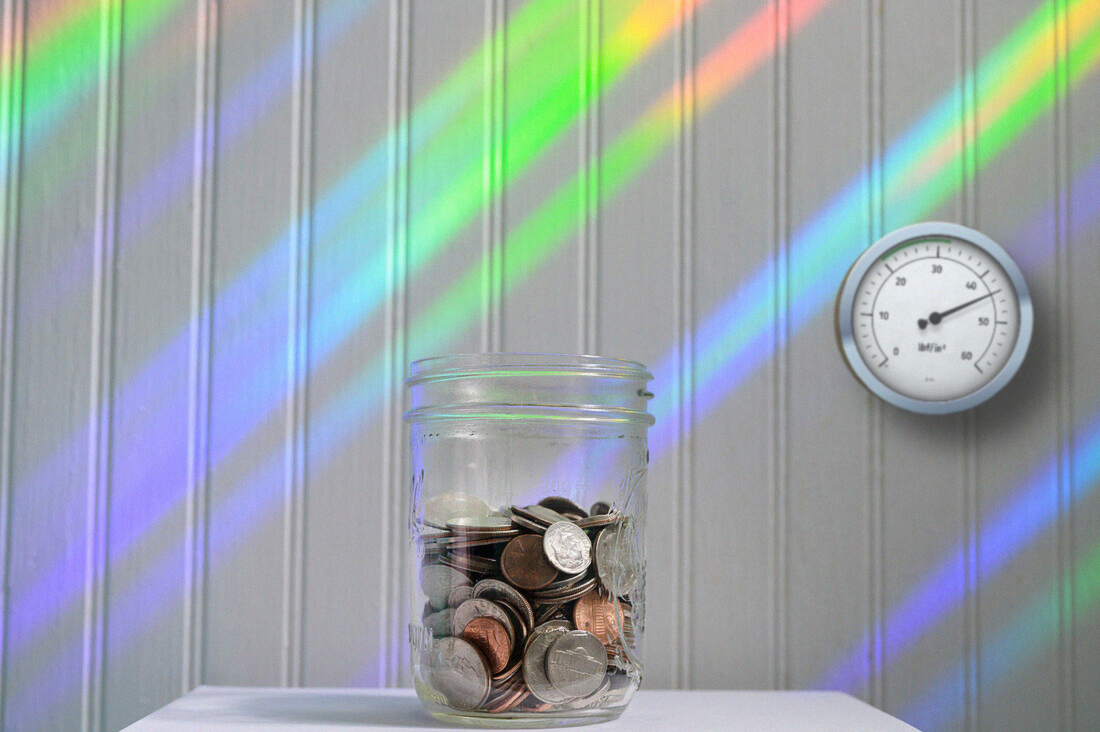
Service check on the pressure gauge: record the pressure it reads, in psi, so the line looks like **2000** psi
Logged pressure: **44** psi
